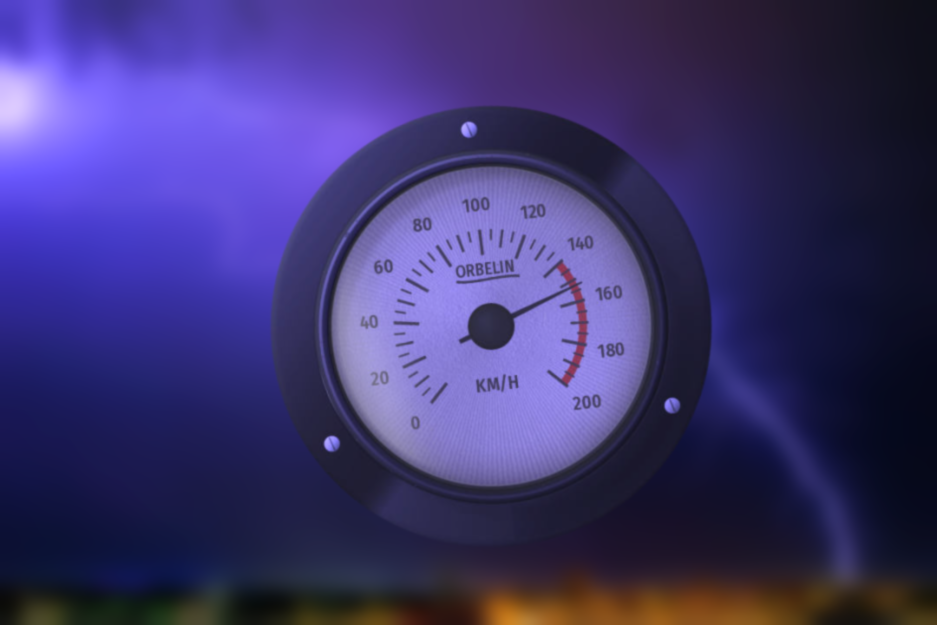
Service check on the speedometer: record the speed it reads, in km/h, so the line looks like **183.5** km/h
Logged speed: **152.5** km/h
